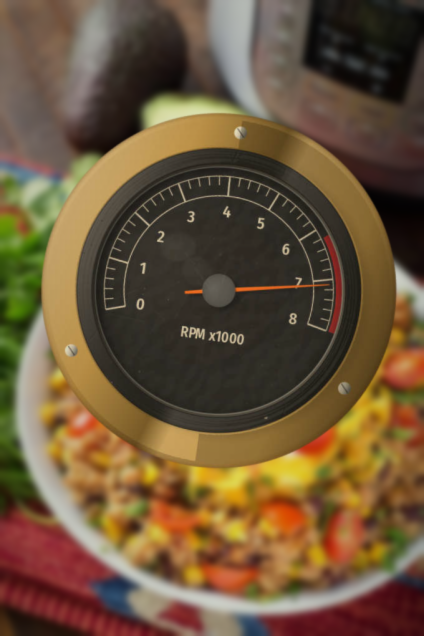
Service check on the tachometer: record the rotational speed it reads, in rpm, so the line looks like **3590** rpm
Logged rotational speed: **7100** rpm
